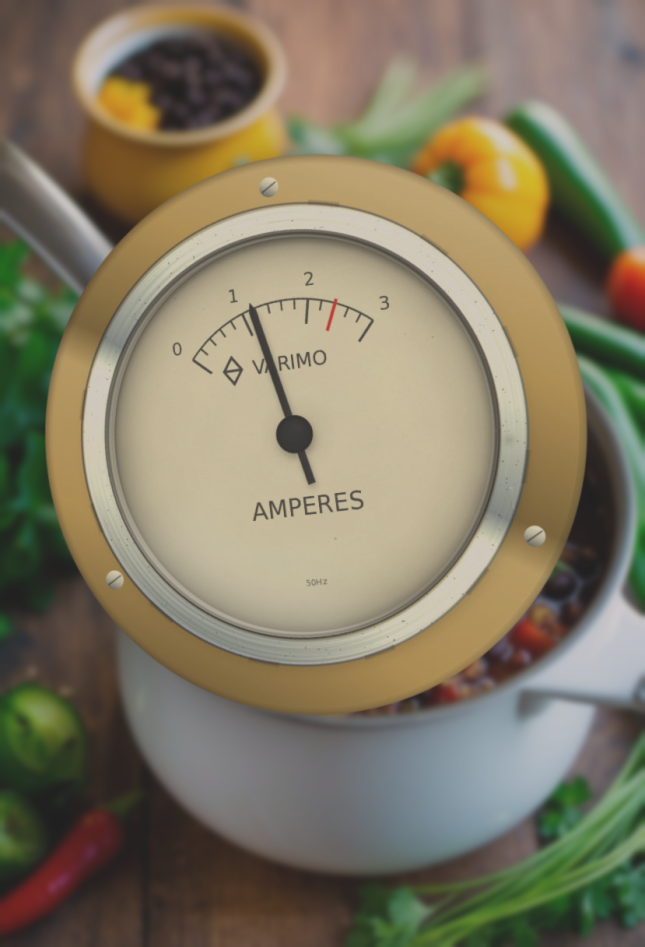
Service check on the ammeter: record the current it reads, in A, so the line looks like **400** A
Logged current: **1.2** A
